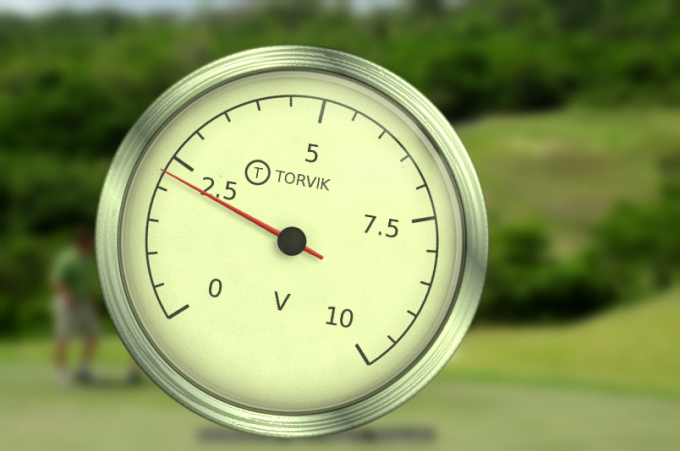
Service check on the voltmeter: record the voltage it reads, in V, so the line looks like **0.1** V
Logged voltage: **2.25** V
